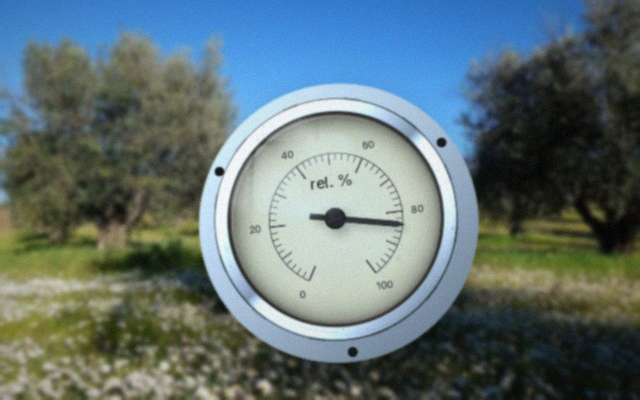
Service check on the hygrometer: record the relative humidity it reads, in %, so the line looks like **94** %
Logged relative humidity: **84** %
